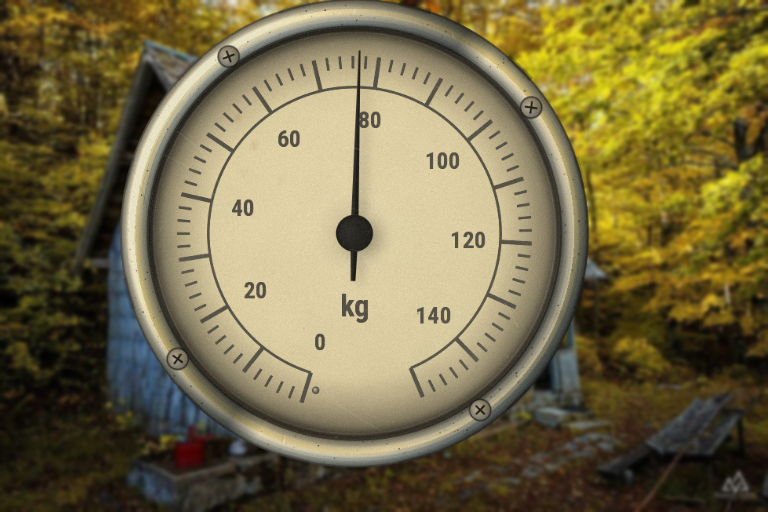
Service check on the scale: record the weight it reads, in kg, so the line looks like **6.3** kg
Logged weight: **77** kg
